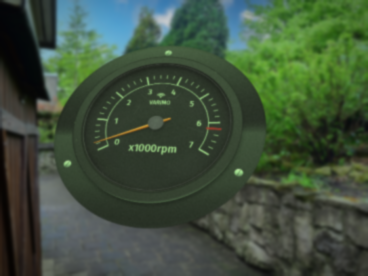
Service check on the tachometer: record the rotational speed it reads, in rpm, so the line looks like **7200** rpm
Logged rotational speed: **200** rpm
